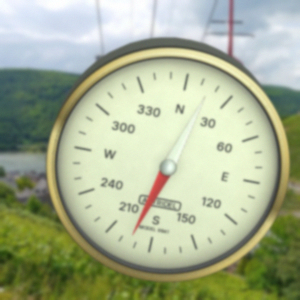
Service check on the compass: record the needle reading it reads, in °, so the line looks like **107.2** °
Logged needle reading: **195** °
